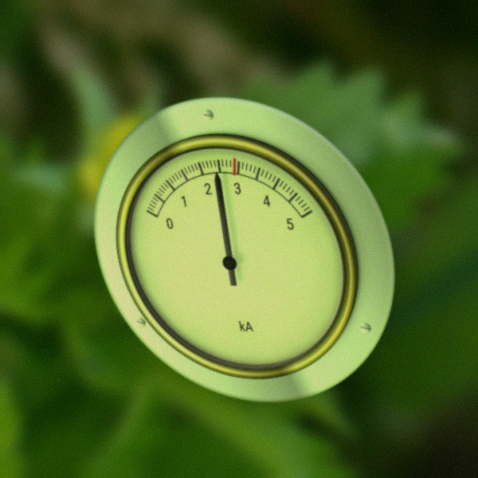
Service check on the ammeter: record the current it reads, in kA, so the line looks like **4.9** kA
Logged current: **2.5** kA
